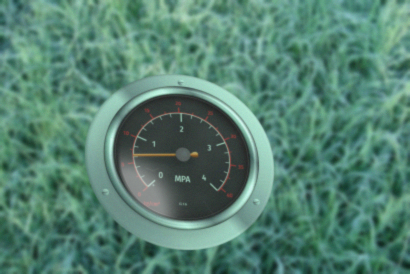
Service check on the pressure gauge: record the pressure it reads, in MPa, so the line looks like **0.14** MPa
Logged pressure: **0.6** MPa
